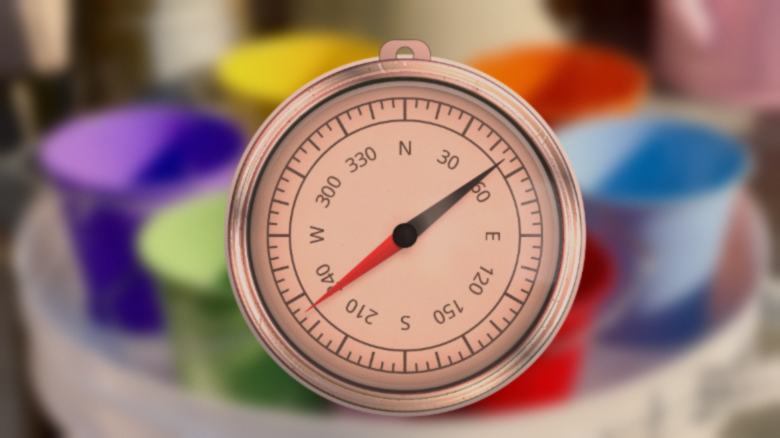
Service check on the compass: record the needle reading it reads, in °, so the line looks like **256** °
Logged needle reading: **232.5** °
